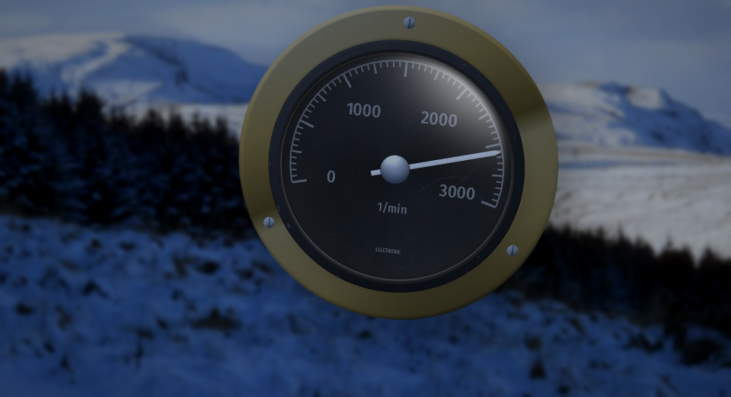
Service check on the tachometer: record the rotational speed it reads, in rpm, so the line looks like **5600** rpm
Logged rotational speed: **2550** rpm
